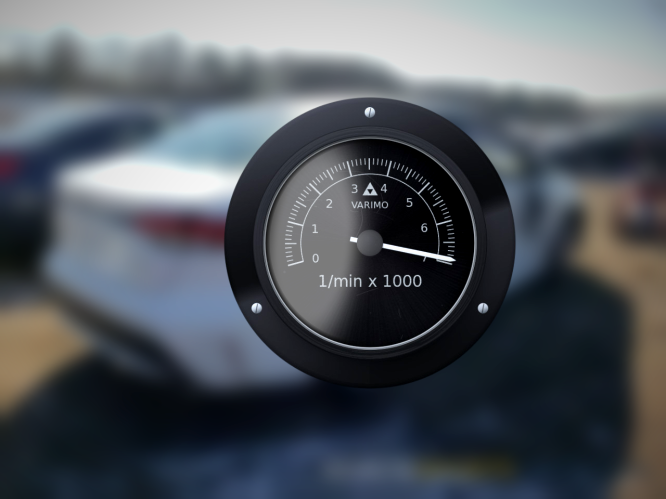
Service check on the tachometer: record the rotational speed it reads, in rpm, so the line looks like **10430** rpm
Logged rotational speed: **6900** rpm
